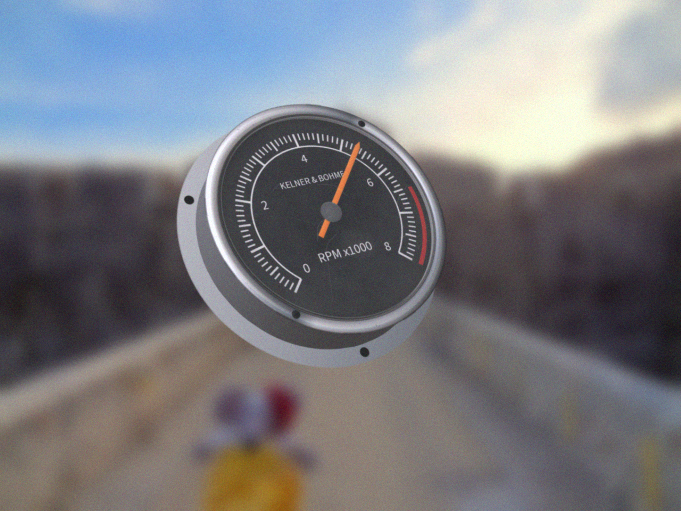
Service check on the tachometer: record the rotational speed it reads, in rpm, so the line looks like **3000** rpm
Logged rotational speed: **5300** rpm
